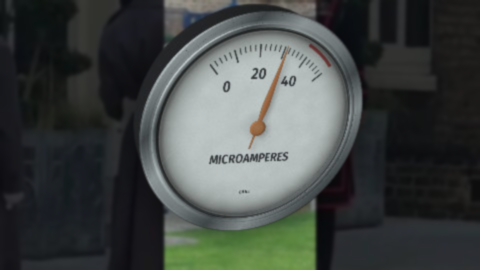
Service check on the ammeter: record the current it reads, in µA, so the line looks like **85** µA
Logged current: **30** µA
